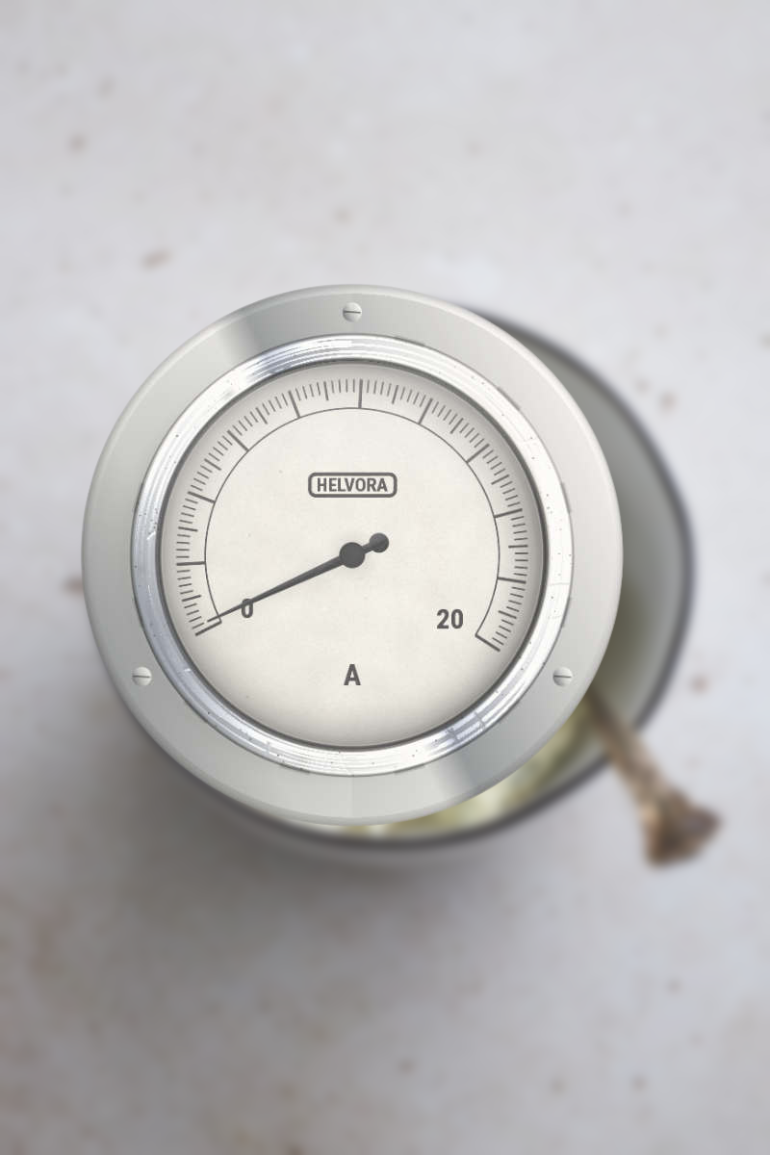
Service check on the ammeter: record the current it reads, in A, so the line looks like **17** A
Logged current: **0.2** A
